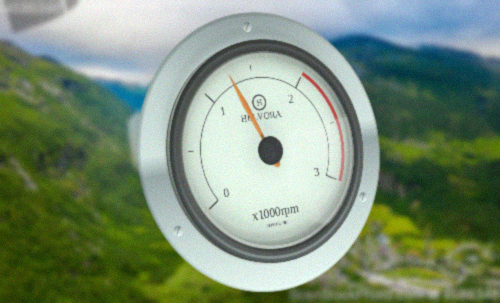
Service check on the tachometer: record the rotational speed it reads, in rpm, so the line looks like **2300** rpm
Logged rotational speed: **1250** rpm
